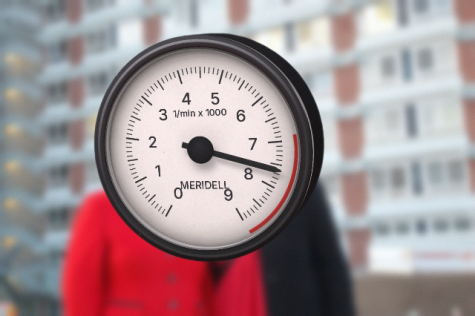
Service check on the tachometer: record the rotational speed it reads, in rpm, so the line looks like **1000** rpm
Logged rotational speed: **7600** rpm
